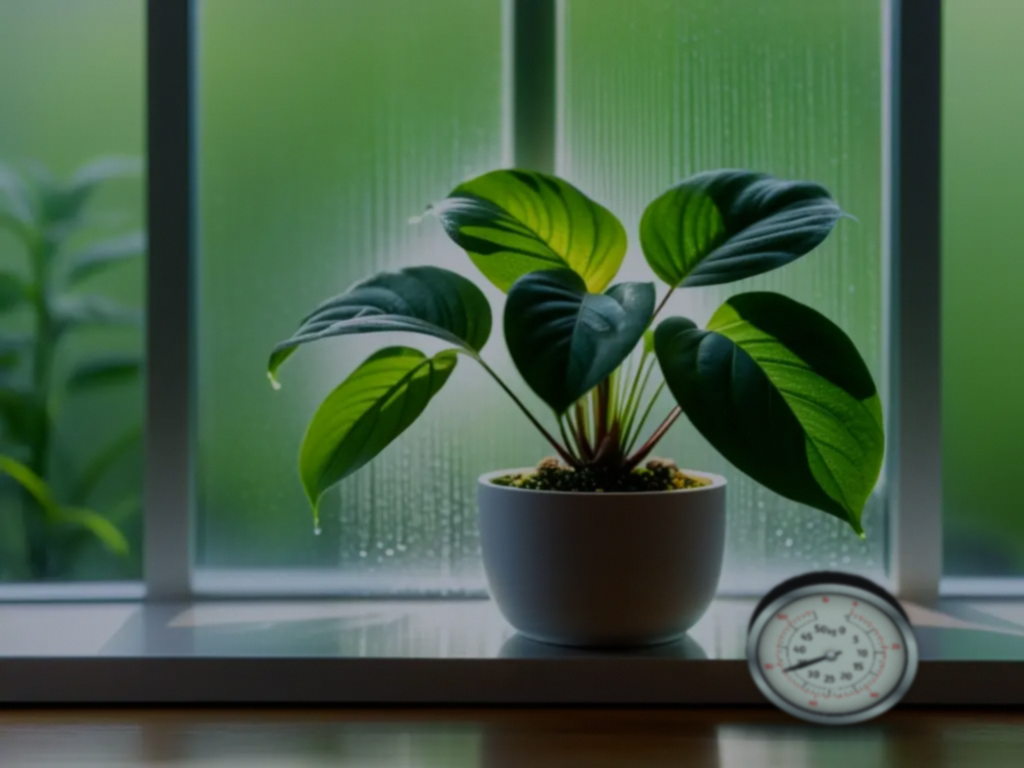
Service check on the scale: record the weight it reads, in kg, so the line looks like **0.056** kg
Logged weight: **35** kg
